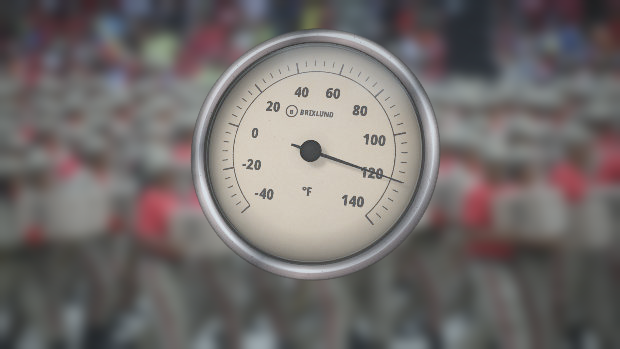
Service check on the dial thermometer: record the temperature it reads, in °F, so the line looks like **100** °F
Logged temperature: **120** °F
